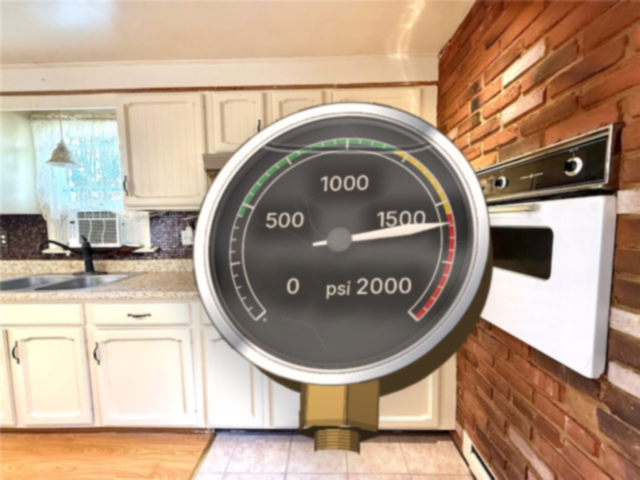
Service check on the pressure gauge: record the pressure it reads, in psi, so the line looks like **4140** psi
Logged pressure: **1600** psi
